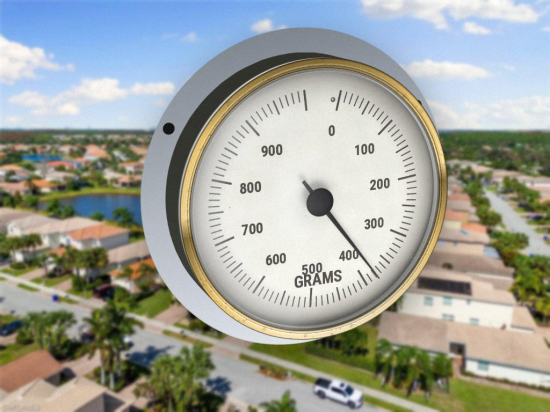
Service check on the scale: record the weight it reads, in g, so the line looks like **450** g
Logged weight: **380** g
